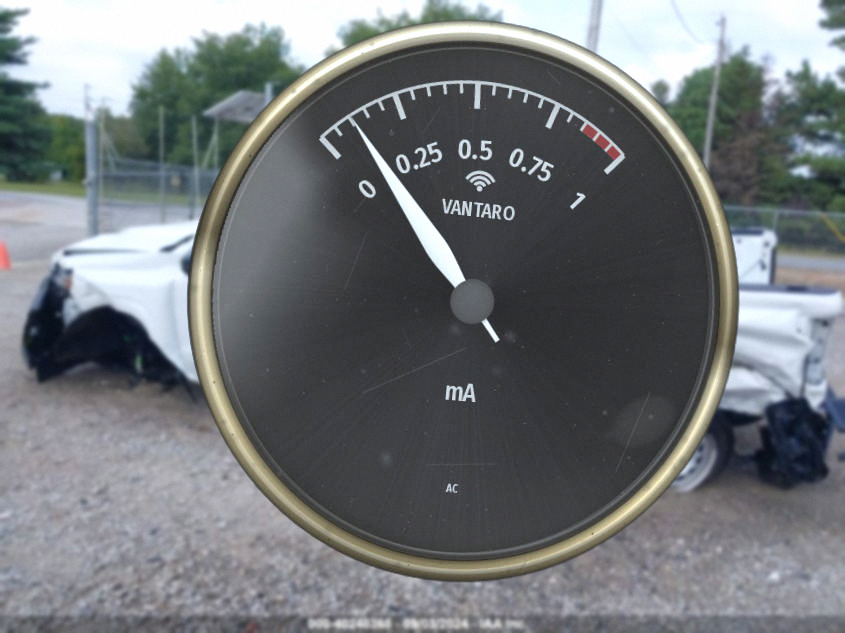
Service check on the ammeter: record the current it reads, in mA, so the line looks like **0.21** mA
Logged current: **0.1** mA
